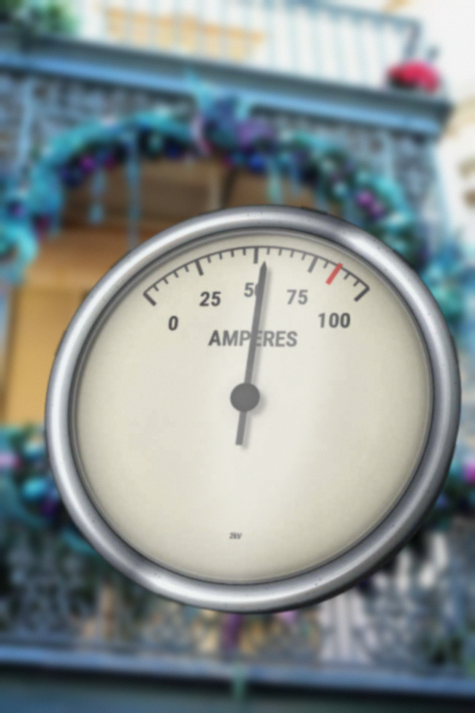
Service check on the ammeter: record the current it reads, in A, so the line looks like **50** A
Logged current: **55** A
